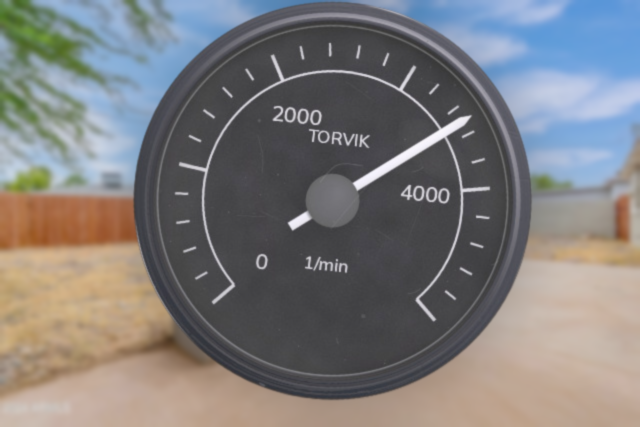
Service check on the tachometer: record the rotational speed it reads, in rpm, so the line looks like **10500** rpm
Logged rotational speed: **3500** rpm
